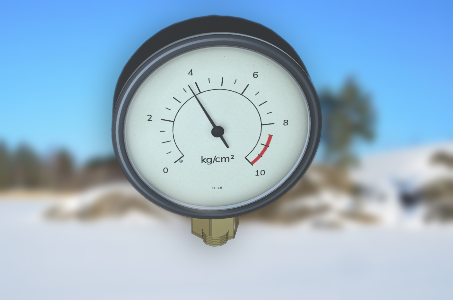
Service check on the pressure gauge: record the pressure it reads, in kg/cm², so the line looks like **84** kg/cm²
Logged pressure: **3.75** kg/cm²
